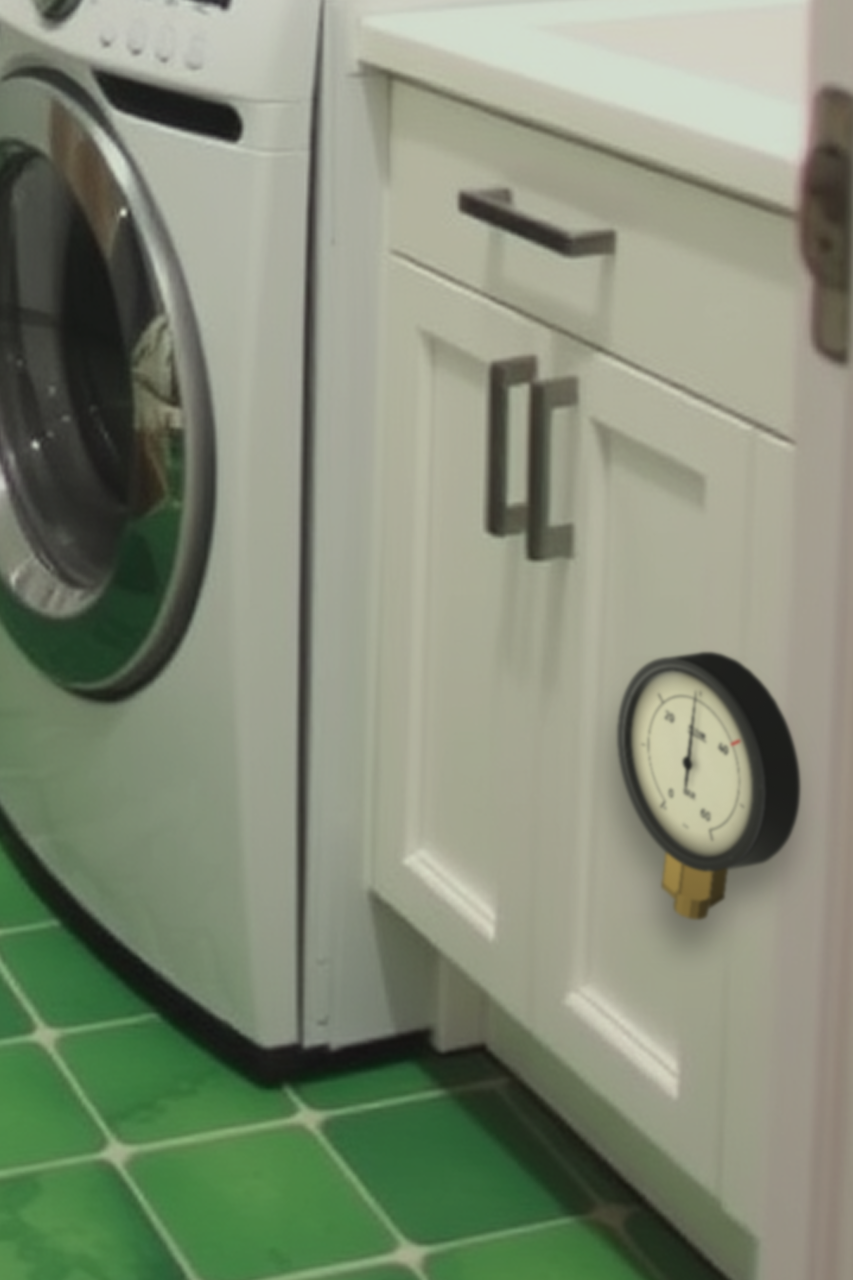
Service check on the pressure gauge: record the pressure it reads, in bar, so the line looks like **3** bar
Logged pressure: **30** bar
